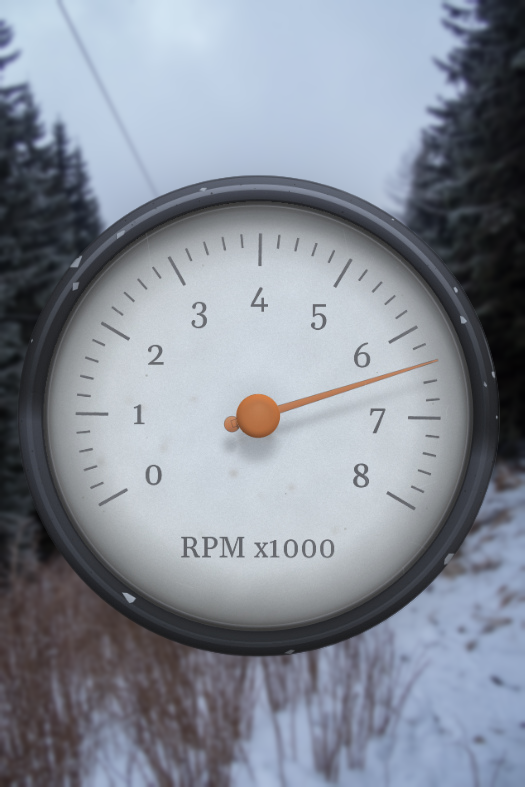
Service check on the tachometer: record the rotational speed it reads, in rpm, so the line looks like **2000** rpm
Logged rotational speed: **6400** rpm
